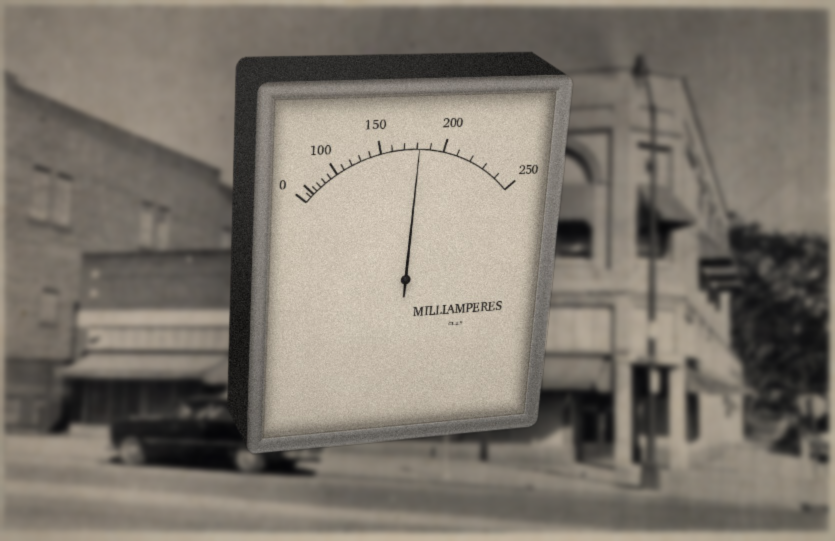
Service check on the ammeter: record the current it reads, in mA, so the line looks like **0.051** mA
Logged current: **180** mA
